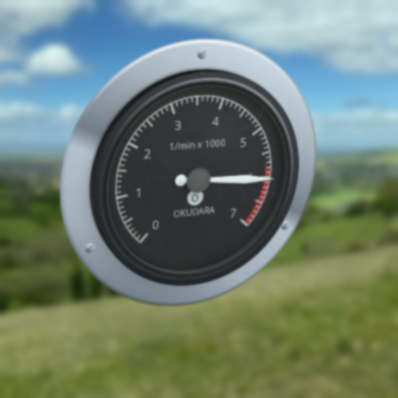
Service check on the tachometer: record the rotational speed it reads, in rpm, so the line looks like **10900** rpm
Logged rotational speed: **6000** rpm
